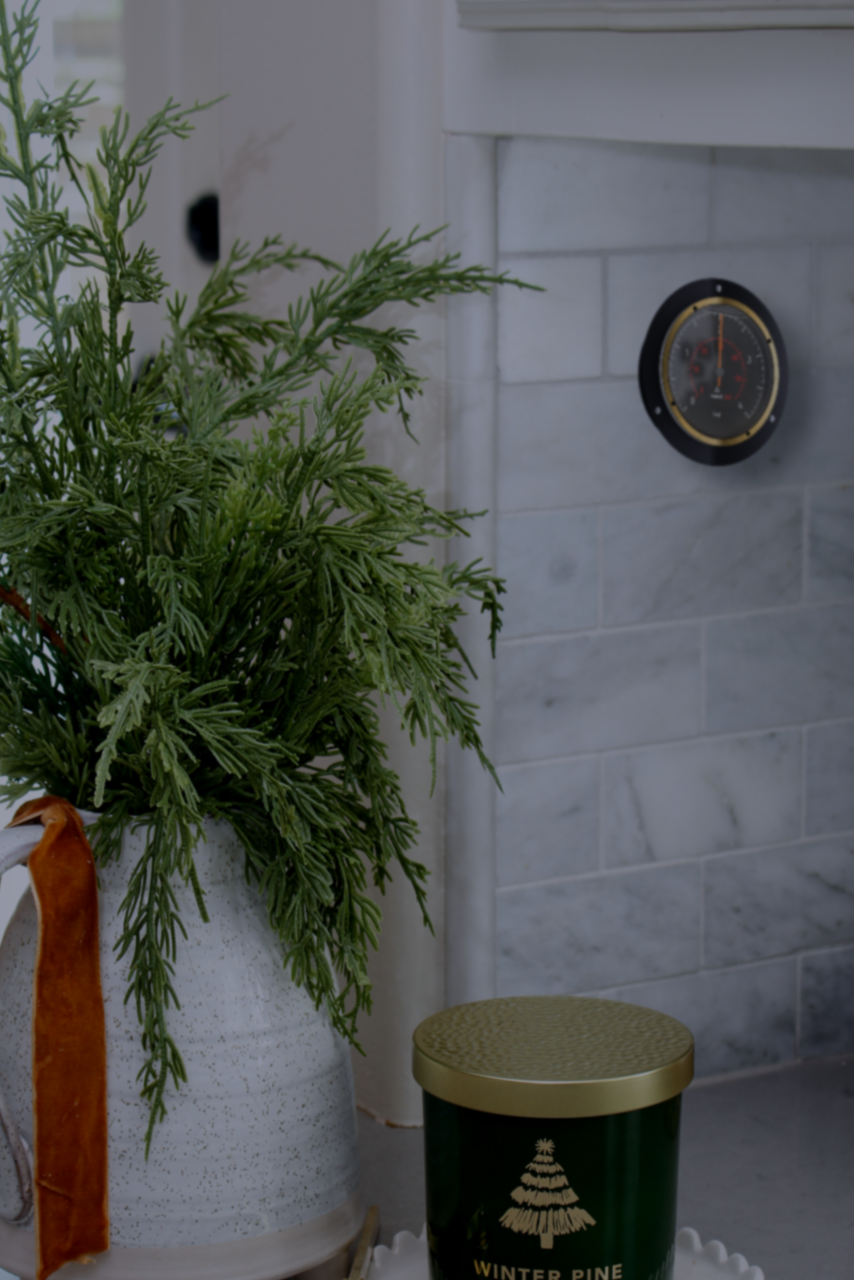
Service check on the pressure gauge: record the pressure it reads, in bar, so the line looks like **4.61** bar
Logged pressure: **2** bar
